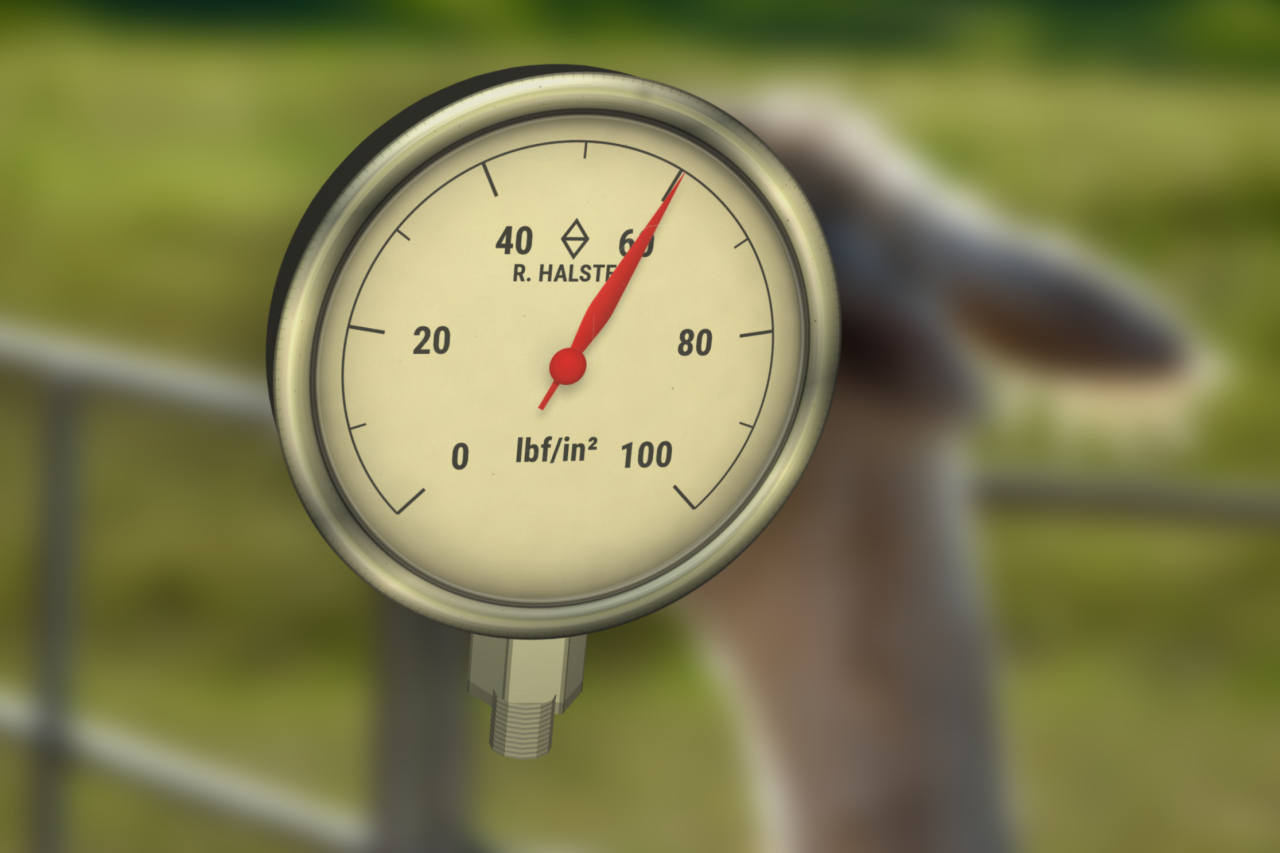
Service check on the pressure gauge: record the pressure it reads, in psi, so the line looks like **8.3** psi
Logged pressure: **60** psi
